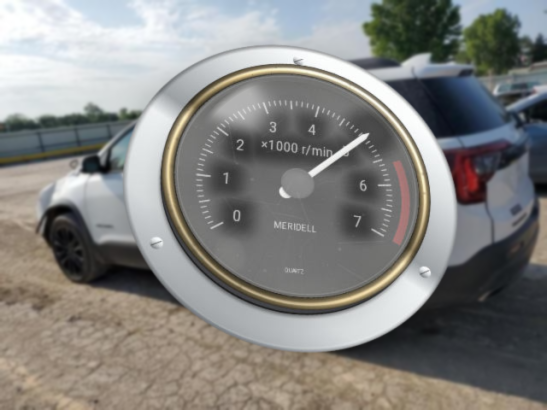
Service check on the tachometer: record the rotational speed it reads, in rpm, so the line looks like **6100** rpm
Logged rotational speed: **5000** rpm
